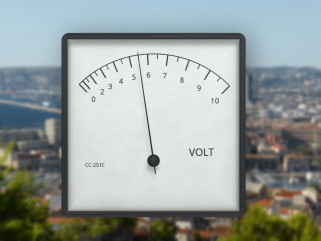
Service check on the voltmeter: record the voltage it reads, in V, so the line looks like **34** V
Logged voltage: **5.5** V
